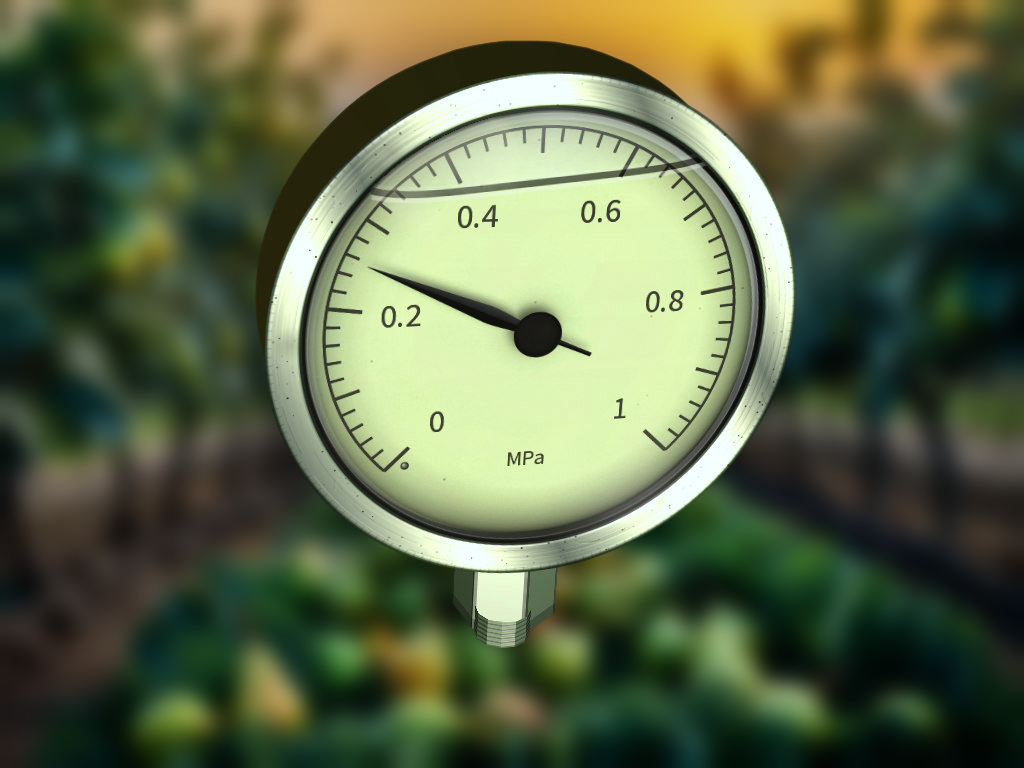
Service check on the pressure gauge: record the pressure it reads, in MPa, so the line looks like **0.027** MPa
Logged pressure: **0.26** MPa
